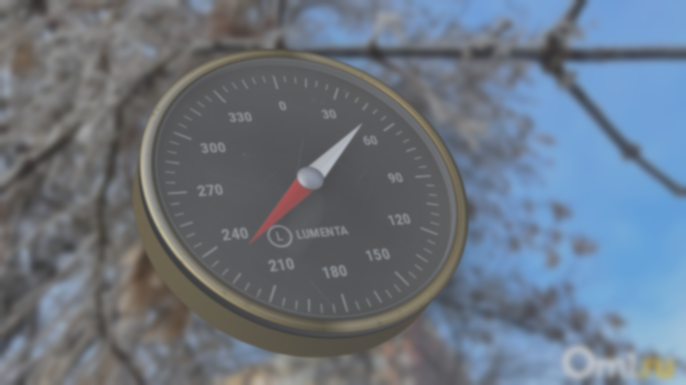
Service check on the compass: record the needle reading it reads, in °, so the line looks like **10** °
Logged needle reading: **230** °
